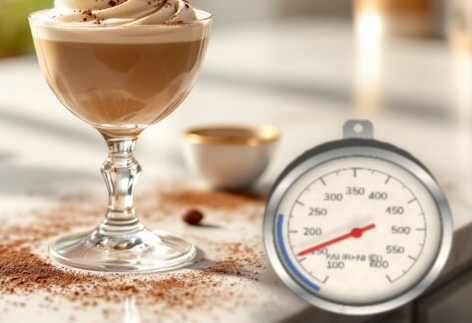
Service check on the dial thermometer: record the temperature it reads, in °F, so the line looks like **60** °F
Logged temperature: **162.5** °F
